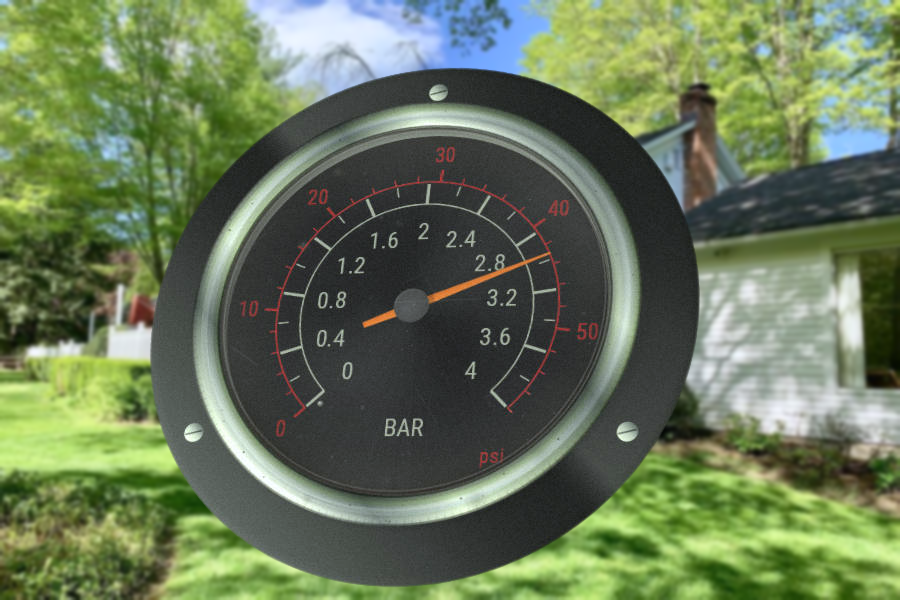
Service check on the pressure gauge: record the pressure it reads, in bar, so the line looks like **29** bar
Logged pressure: **3** bar
